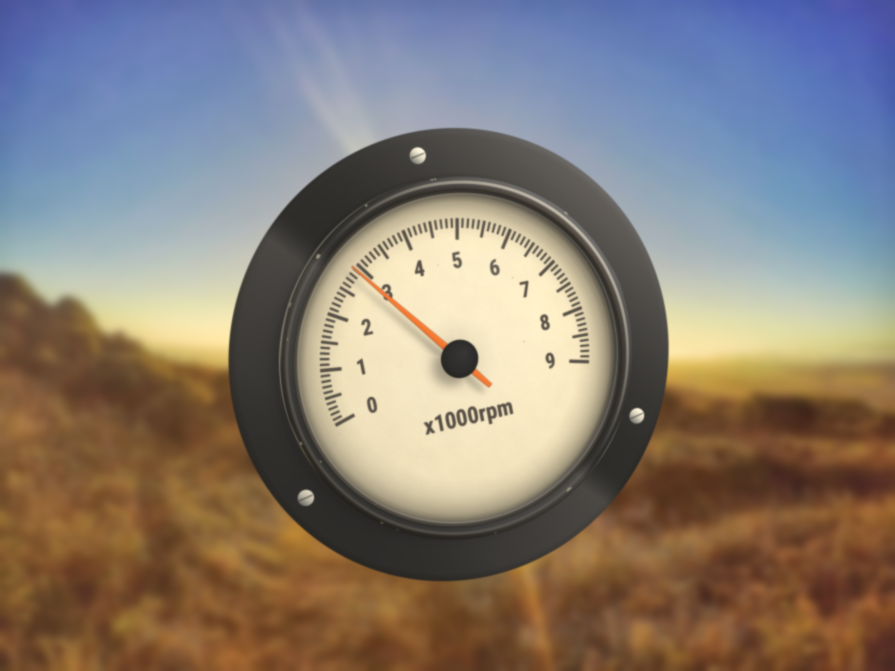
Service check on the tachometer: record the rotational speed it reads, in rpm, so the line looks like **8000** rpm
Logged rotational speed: **2900** rpm
